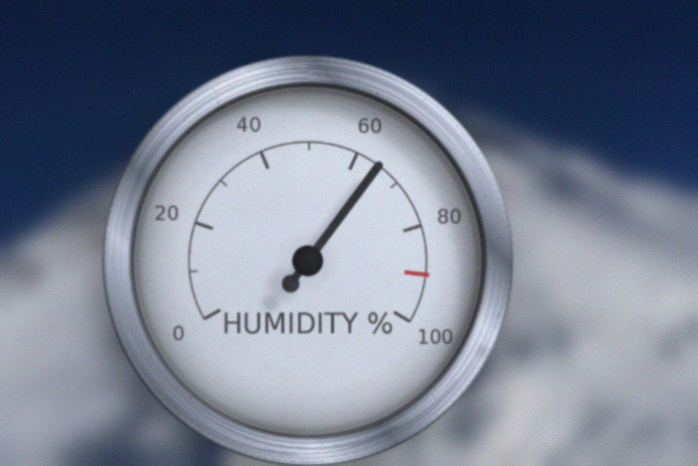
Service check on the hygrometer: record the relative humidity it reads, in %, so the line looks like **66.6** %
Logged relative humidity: **65** %
